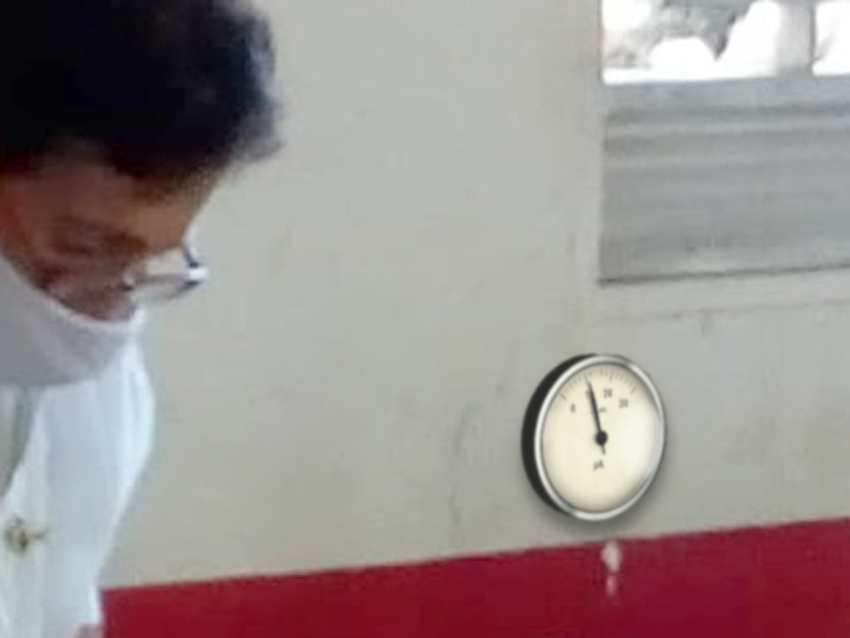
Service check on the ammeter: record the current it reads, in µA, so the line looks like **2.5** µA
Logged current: **10** µA
